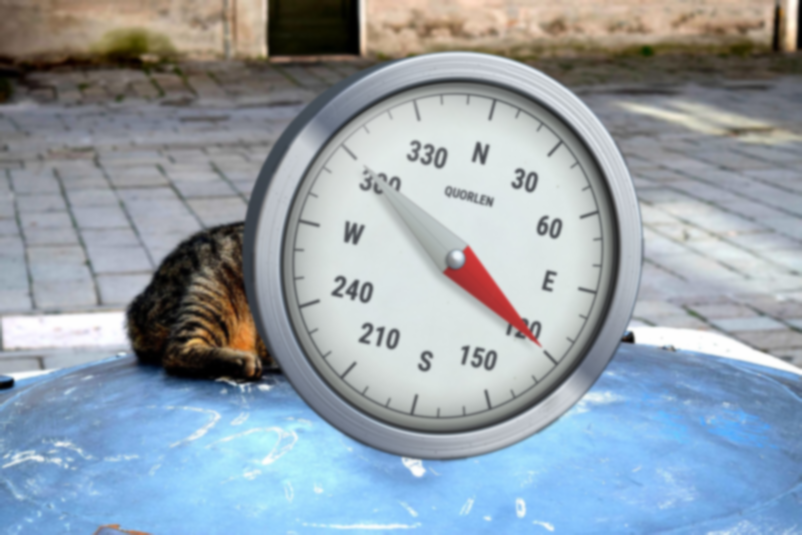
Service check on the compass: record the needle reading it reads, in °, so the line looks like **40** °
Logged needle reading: **120** °
